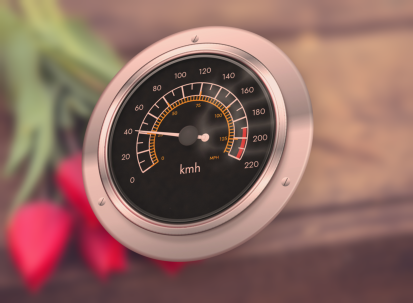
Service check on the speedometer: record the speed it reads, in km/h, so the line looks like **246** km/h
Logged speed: **40** km/h
